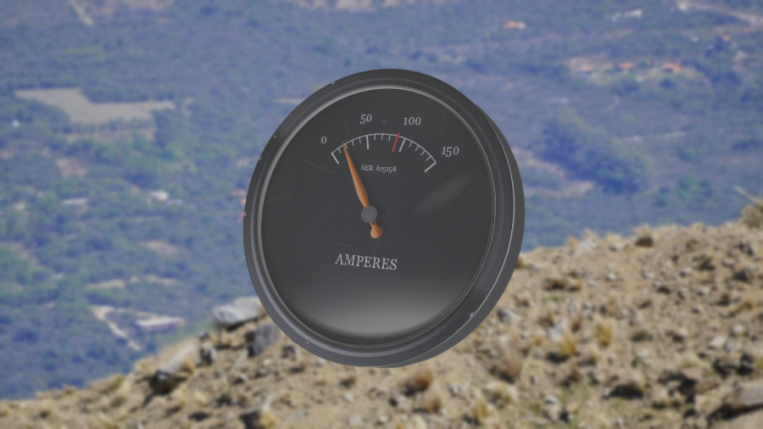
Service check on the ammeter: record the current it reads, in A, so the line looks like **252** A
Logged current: **20** A
